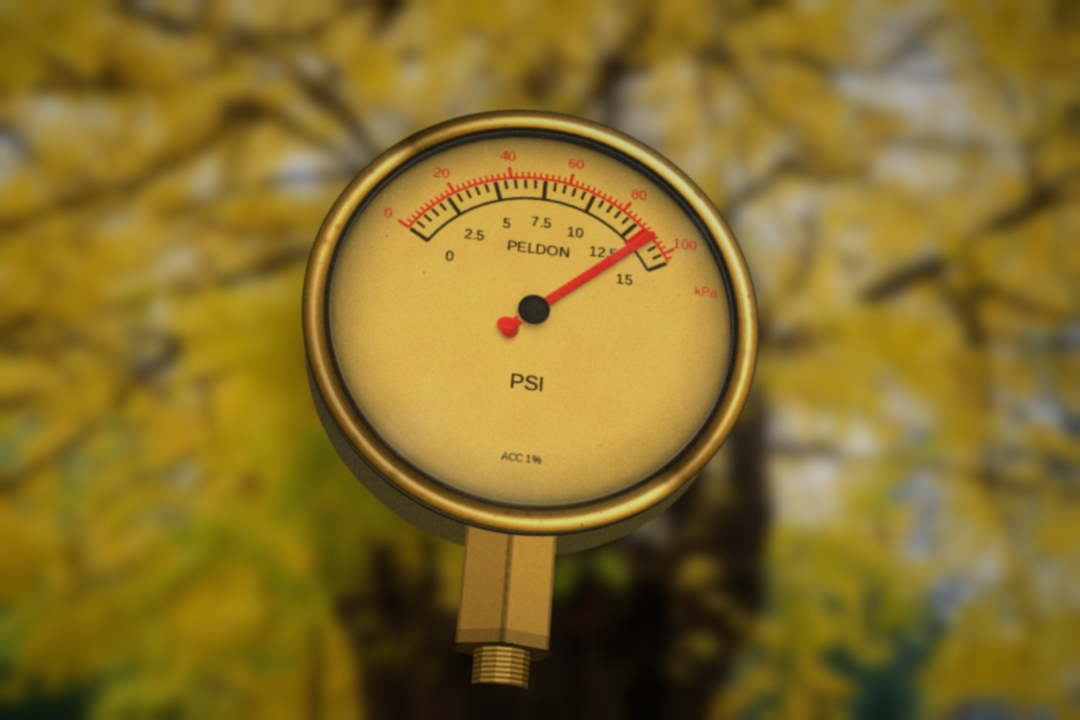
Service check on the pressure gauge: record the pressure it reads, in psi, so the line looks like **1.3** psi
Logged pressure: **13.5** psi
